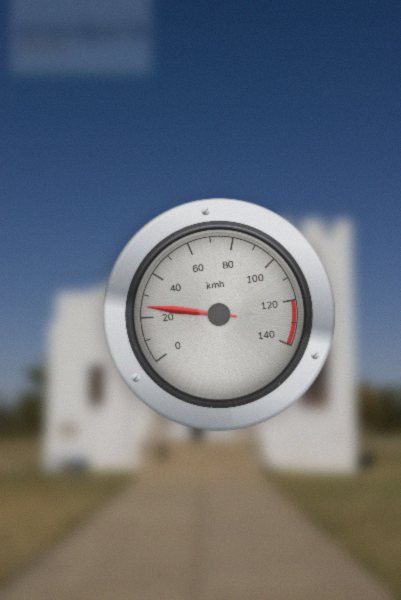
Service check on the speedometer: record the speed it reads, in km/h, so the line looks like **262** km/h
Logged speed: **25** km/h
